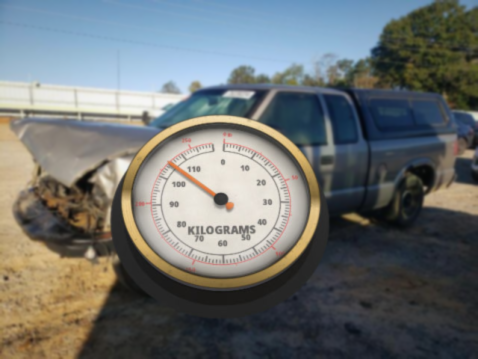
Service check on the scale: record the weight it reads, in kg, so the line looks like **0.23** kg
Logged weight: **105** kg
